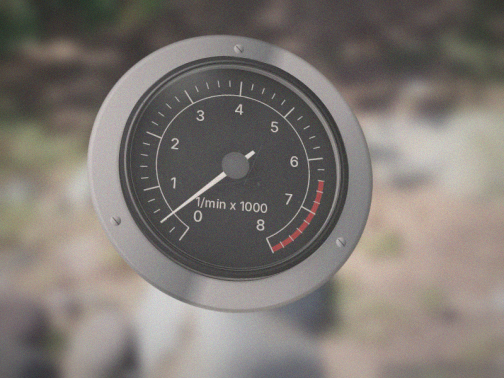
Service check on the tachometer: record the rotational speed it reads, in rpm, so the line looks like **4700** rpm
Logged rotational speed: **400** rpm
